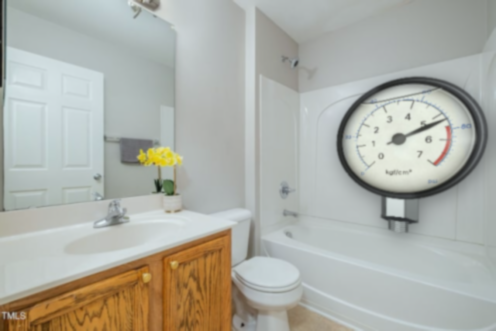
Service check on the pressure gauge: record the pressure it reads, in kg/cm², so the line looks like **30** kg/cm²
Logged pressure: **5.25** kg/cm²
